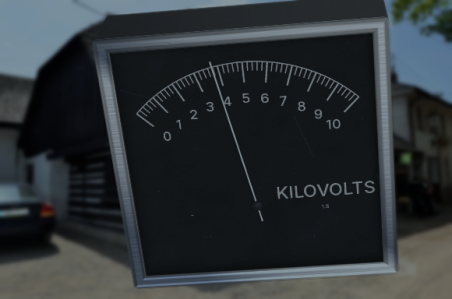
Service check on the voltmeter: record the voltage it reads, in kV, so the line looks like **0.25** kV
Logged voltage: **3.8** kV
